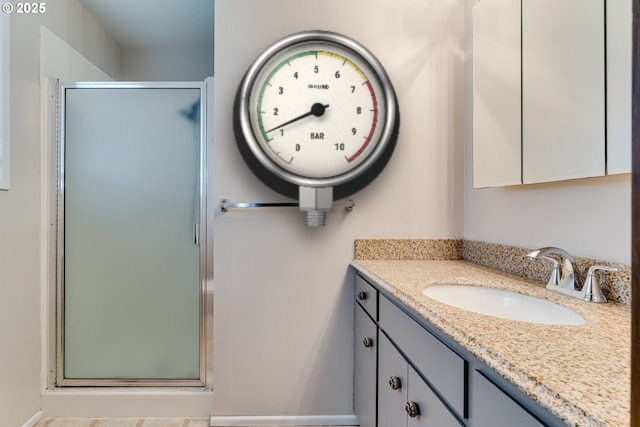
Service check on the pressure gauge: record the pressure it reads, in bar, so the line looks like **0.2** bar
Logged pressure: **1.25** bar
